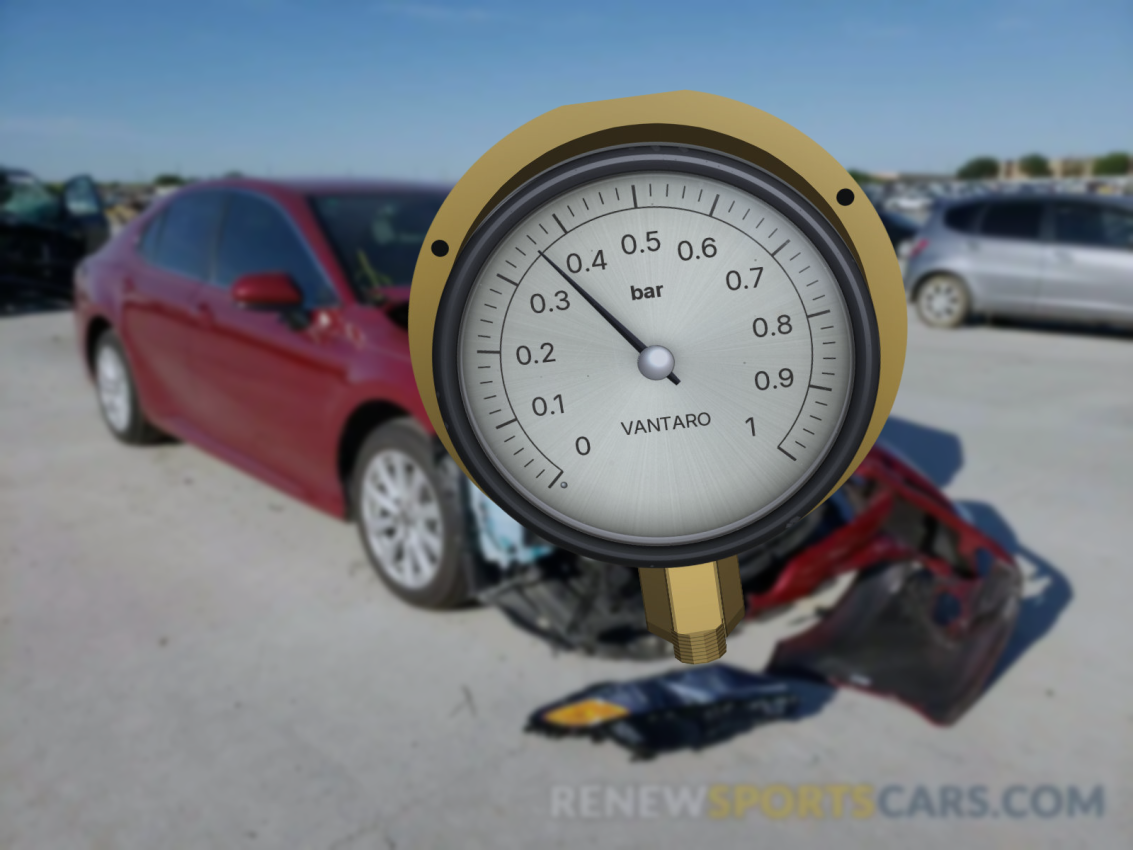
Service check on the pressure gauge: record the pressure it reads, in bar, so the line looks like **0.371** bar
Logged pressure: **0.36** bar
